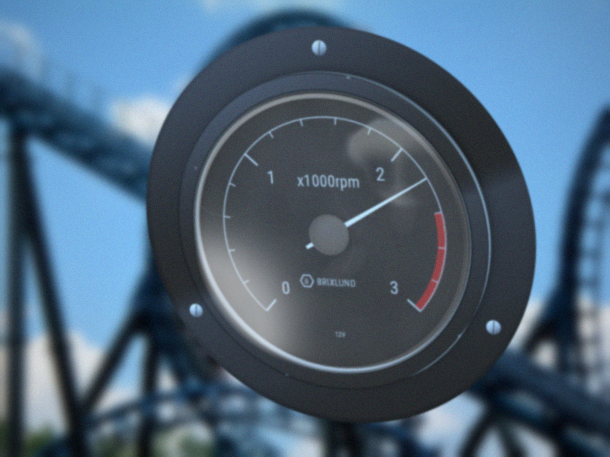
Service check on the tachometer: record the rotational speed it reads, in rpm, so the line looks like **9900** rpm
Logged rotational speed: **2200** rpm
